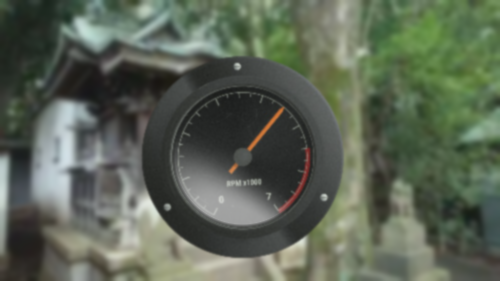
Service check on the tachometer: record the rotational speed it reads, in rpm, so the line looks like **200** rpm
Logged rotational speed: **4500** rpm
